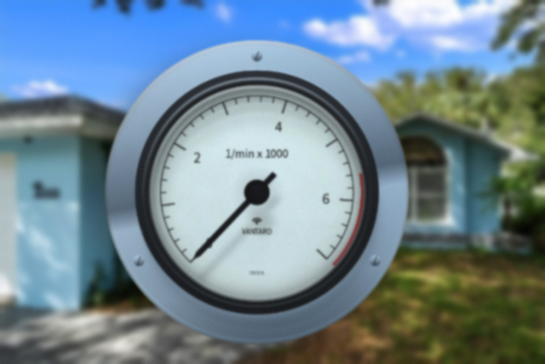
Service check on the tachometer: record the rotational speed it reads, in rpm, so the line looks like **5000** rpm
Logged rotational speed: **0** rpm
